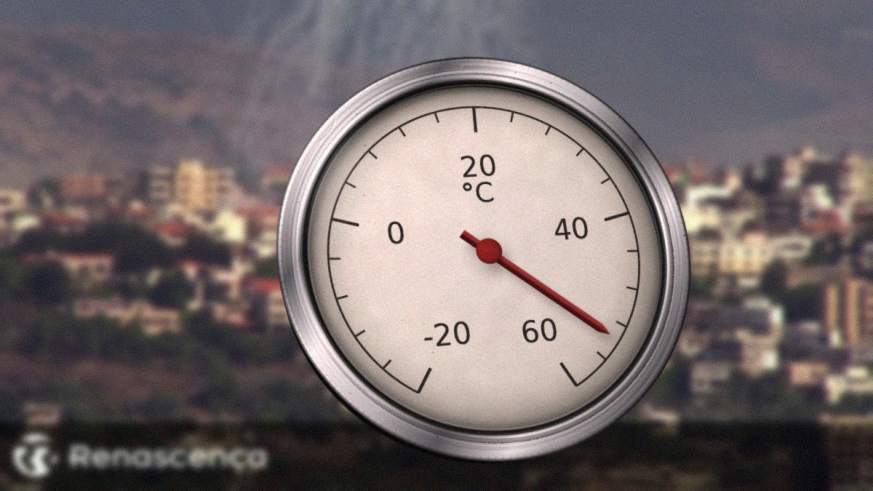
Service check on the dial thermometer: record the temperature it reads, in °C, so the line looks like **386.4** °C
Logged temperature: **54** °C
